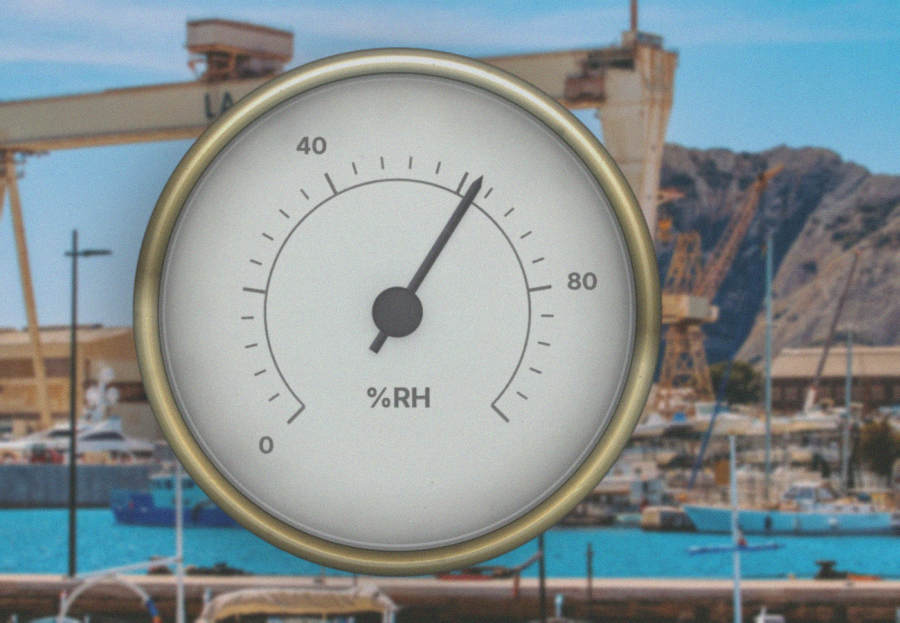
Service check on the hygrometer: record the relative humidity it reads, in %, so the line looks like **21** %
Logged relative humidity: **62** %
